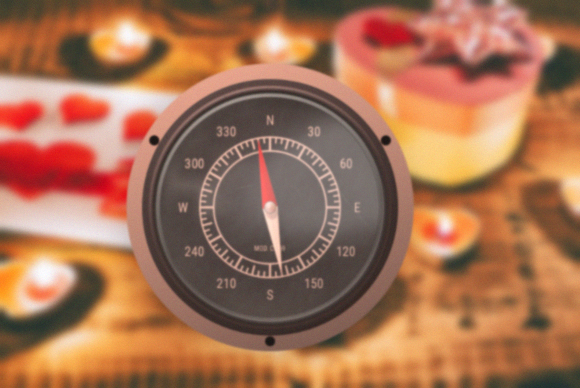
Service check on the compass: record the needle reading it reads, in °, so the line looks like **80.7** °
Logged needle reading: **350** °
